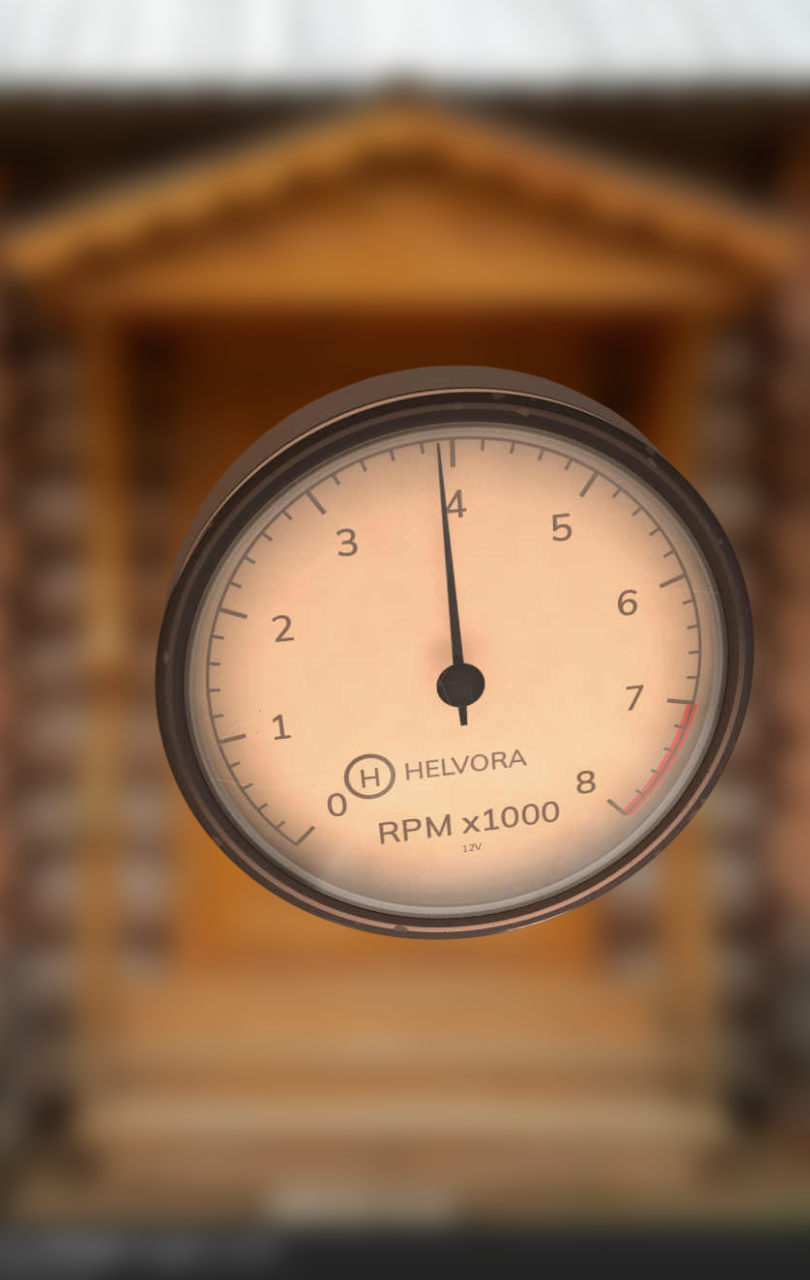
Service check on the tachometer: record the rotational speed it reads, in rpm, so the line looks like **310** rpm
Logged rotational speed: **3900** rpm
